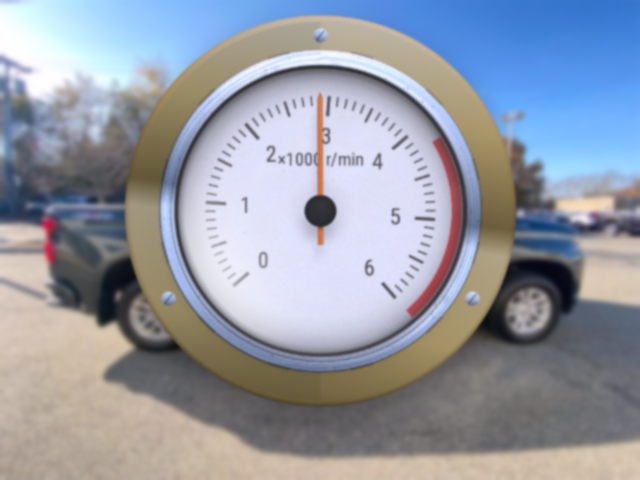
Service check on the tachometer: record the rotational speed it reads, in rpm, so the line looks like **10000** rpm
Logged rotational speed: **2900** rpm
